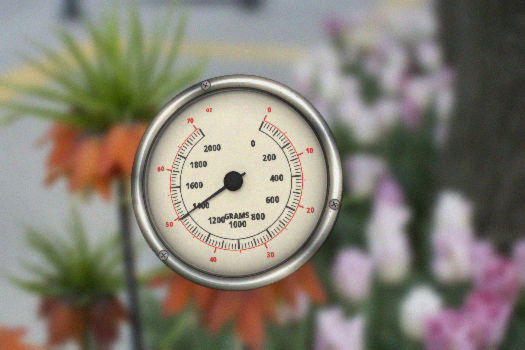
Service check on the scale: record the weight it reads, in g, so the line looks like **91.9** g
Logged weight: **1400** g
